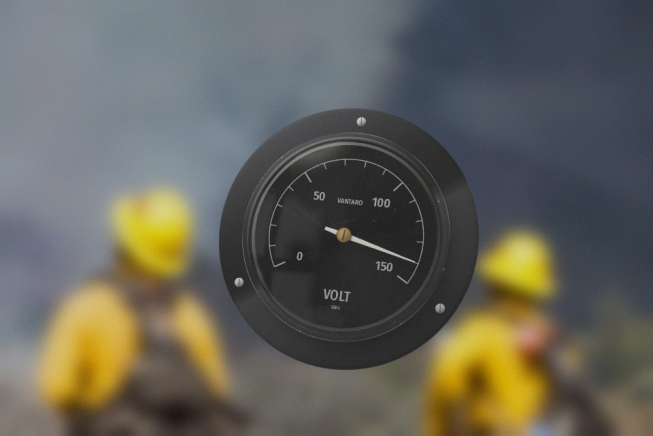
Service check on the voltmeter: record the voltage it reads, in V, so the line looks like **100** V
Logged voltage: **140** V
